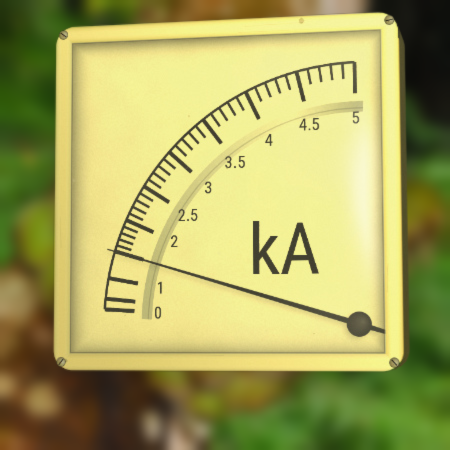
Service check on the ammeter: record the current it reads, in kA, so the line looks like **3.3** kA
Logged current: **1.5** kA
